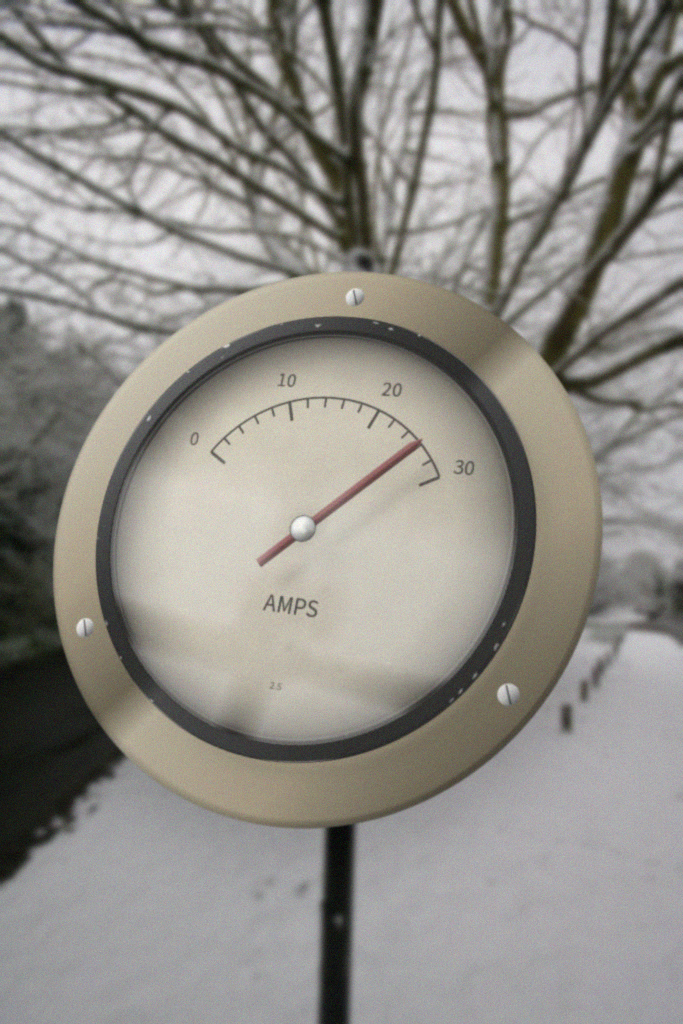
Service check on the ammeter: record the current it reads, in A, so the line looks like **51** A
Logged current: **26** A
